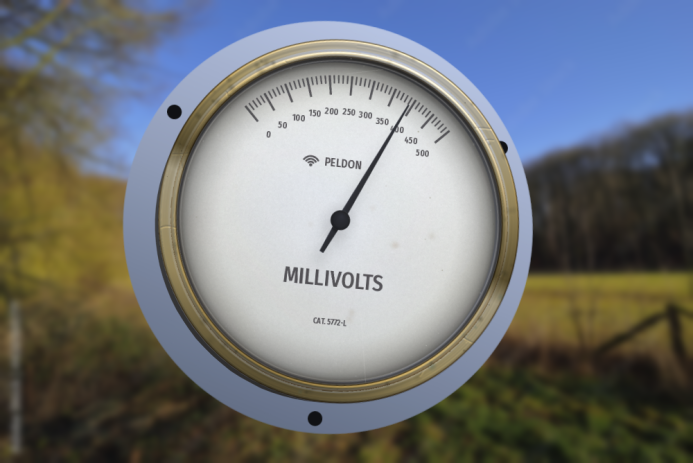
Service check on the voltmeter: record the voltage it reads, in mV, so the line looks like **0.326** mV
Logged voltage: **390** mV
